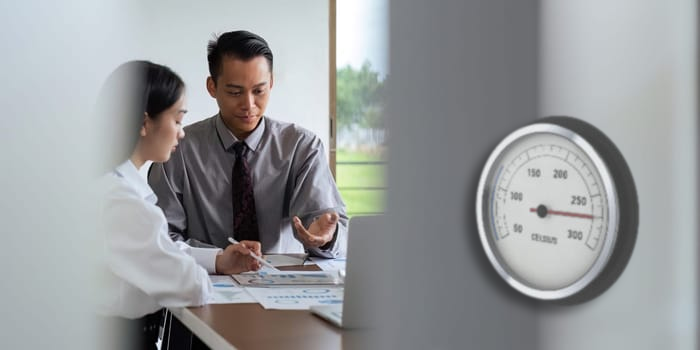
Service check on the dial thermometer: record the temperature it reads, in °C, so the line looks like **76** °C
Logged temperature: **270** °C
